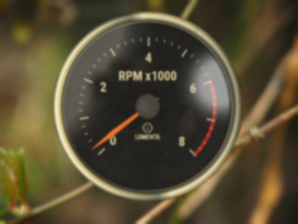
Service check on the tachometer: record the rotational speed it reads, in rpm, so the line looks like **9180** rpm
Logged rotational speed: **200** rpm
